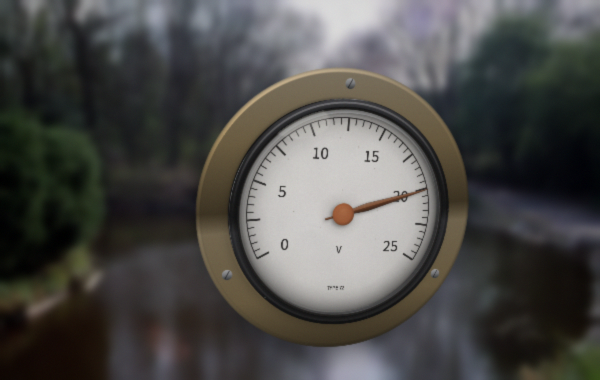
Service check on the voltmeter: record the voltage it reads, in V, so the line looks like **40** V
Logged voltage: **20** V
